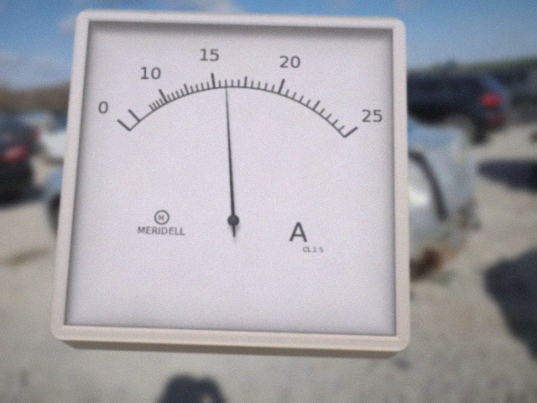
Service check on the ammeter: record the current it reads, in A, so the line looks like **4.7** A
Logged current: **16** A
